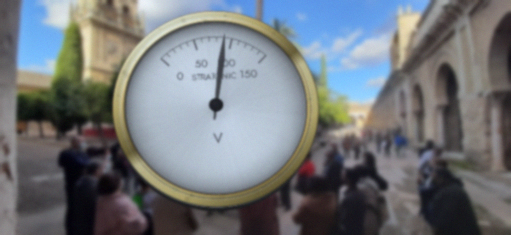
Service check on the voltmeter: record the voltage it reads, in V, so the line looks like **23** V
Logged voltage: **90** V
